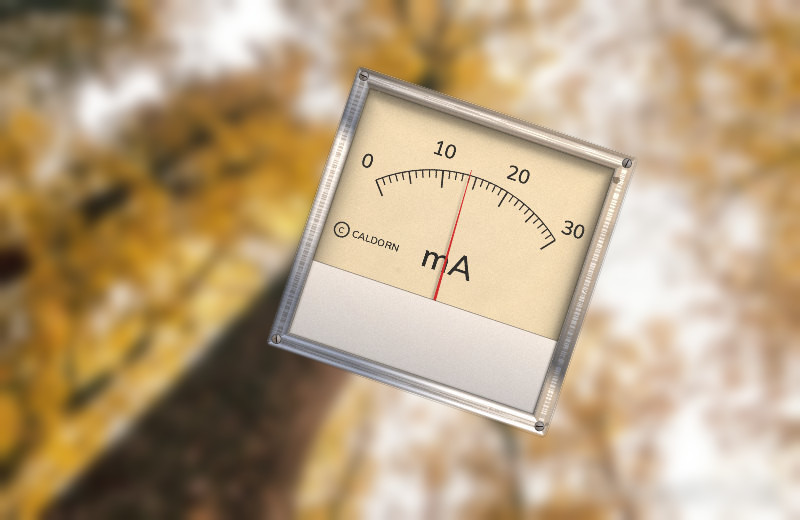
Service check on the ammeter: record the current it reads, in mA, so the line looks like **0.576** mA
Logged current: **14** mA
